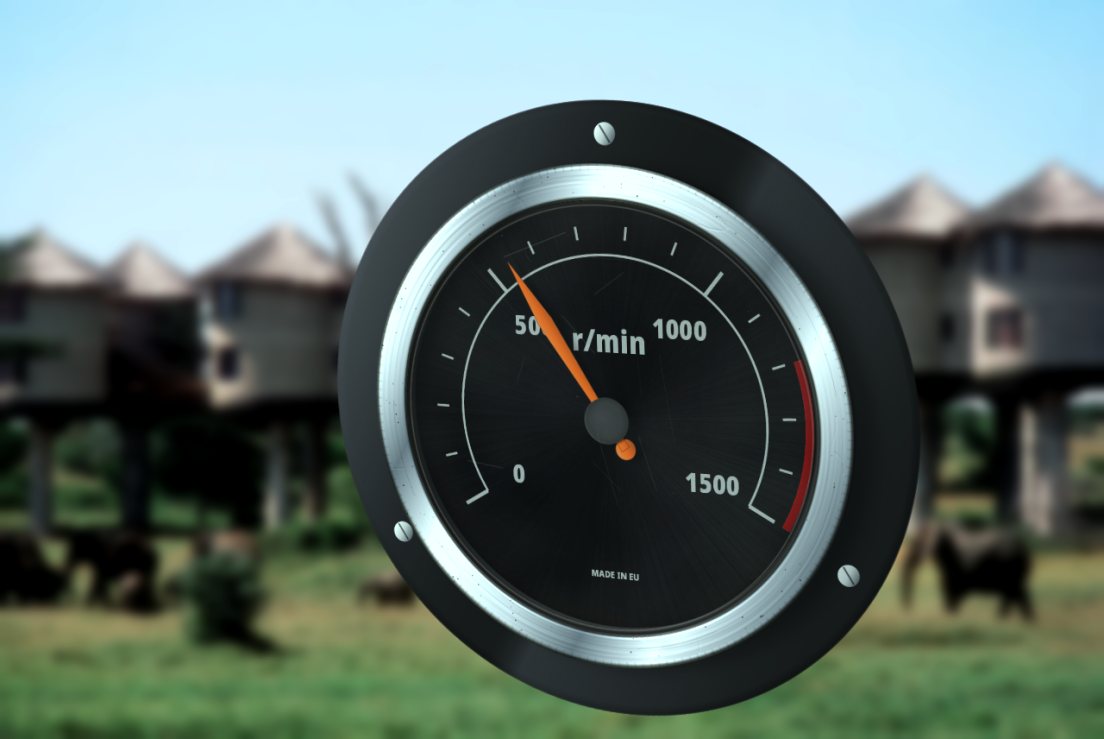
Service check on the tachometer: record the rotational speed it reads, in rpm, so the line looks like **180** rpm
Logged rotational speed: **550** rpm
